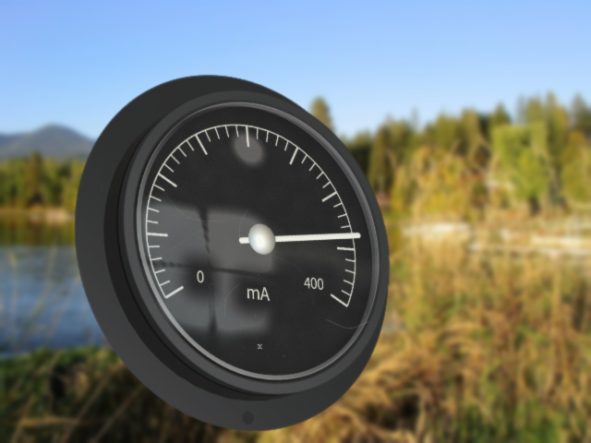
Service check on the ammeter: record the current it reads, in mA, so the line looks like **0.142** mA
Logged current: **340** mA
